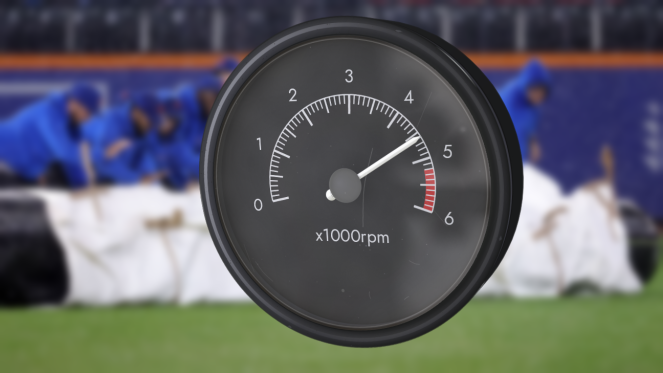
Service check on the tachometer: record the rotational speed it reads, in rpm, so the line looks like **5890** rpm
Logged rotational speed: **4600** rpm
